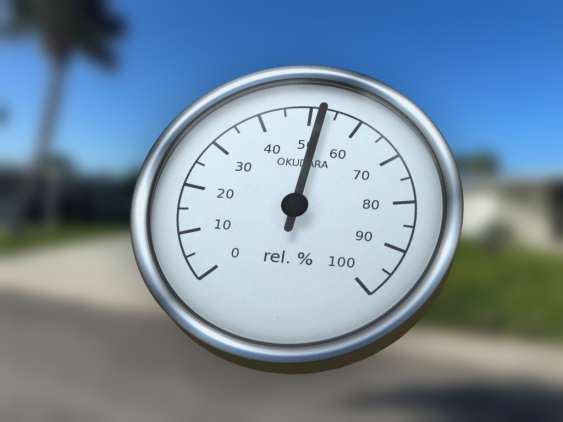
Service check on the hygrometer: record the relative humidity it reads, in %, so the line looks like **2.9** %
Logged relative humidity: **52.5** %
